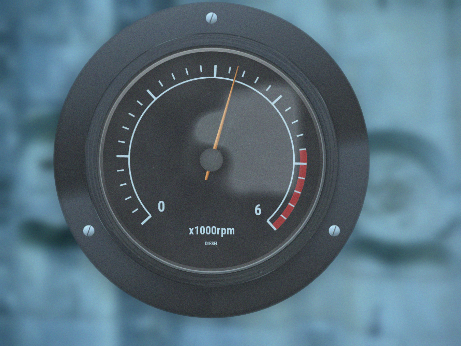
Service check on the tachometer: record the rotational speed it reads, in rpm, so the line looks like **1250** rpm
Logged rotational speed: **3300** rpm
